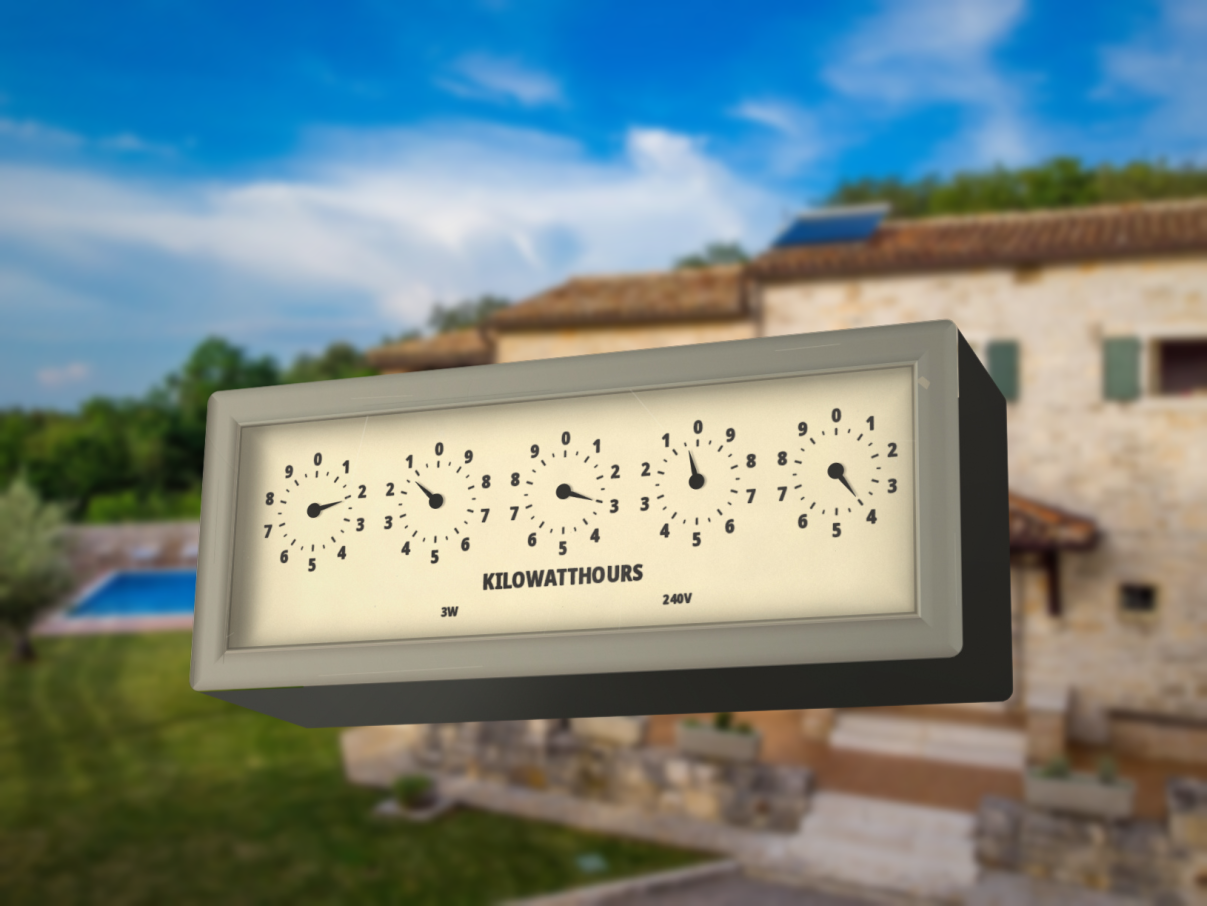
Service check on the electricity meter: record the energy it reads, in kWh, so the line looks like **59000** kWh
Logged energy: **21304** kWh
